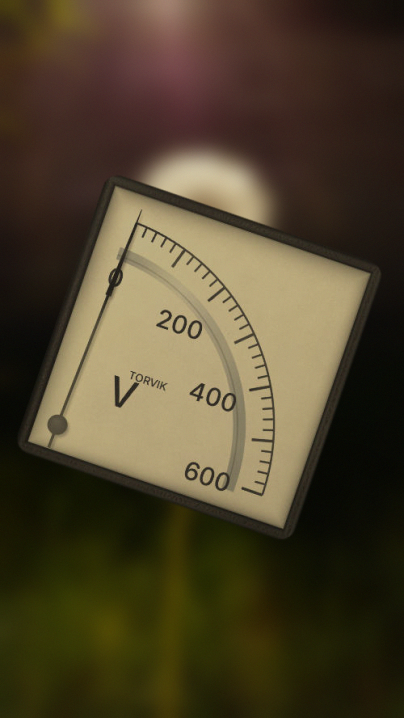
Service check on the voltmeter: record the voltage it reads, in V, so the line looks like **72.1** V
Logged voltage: **0** V
